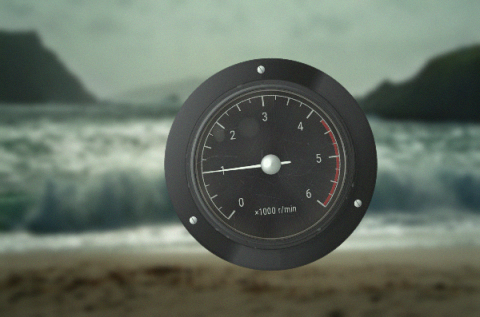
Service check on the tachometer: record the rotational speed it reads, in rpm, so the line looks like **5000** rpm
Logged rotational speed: **1000** rpm
